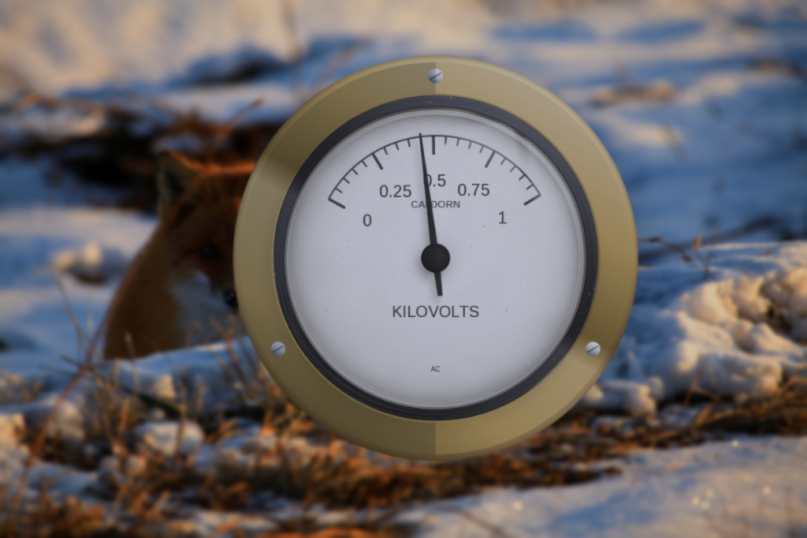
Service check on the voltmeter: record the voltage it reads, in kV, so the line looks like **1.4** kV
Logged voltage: **0.45** kV
